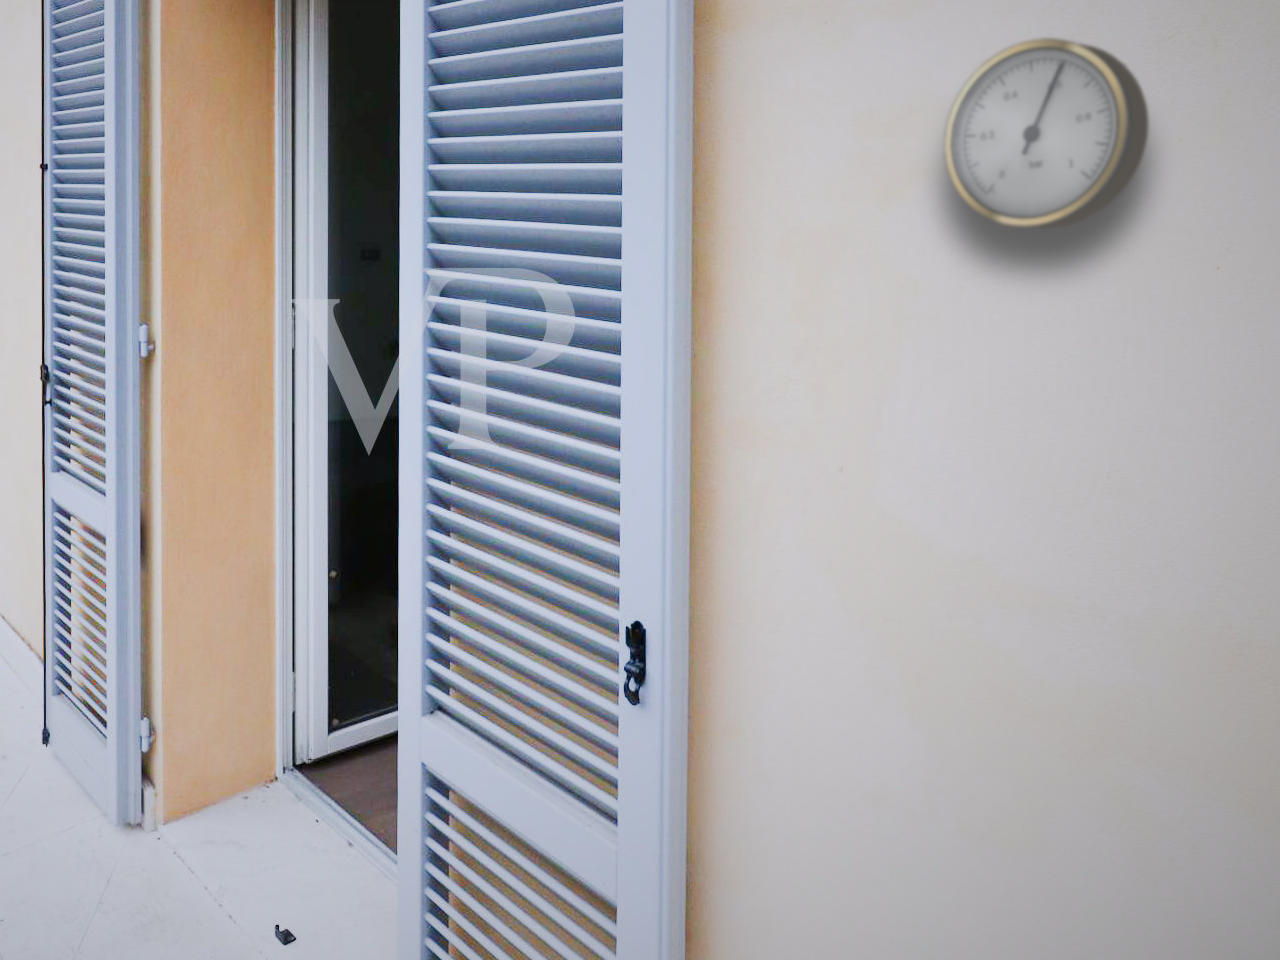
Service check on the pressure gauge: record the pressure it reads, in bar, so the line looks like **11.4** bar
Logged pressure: **0.6** bar
